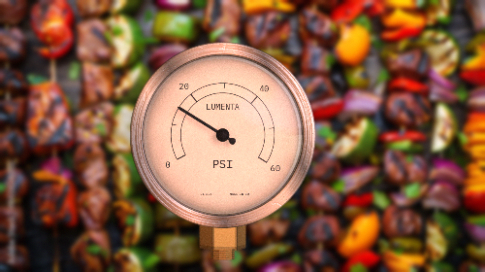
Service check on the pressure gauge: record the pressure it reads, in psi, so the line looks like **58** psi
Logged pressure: **15** psi
